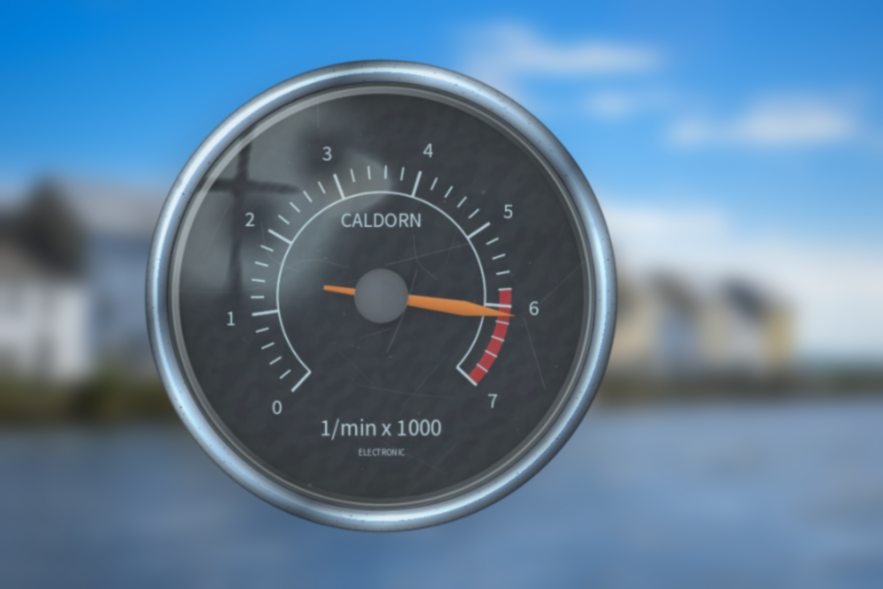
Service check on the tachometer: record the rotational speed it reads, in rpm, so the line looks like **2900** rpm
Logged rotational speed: **6100** rpm
